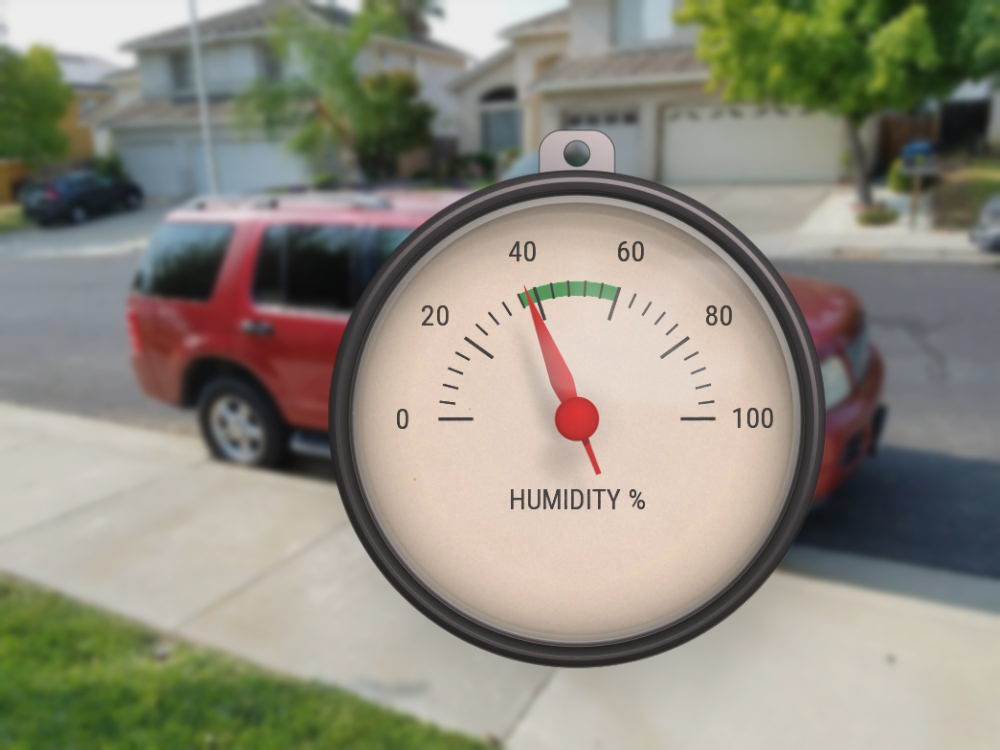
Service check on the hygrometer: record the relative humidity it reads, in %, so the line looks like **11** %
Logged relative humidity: **38** %
